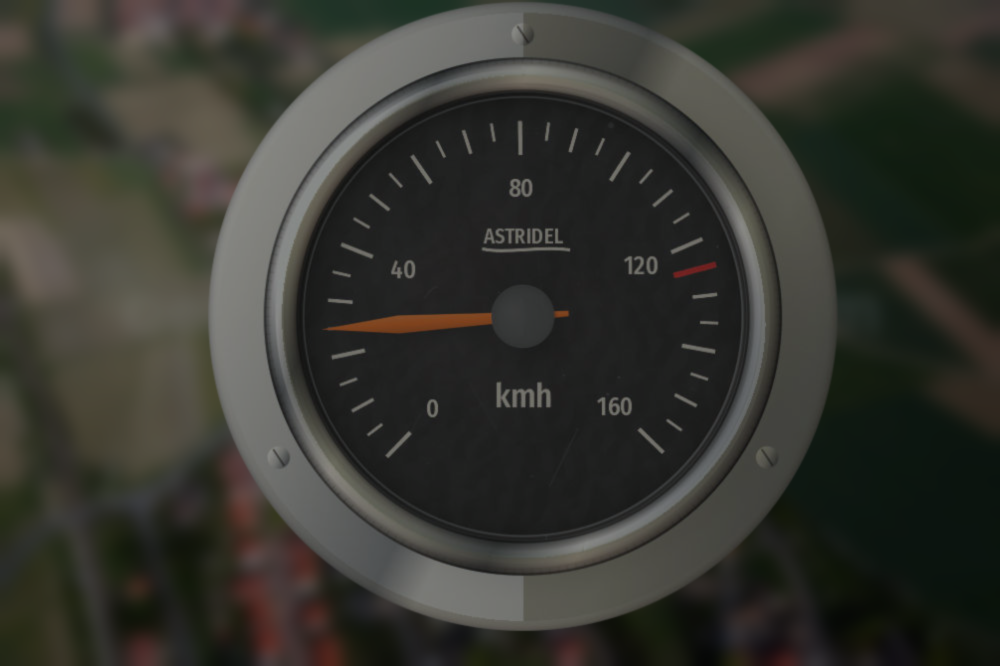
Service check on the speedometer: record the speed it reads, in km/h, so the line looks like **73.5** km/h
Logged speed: **25** km/h
